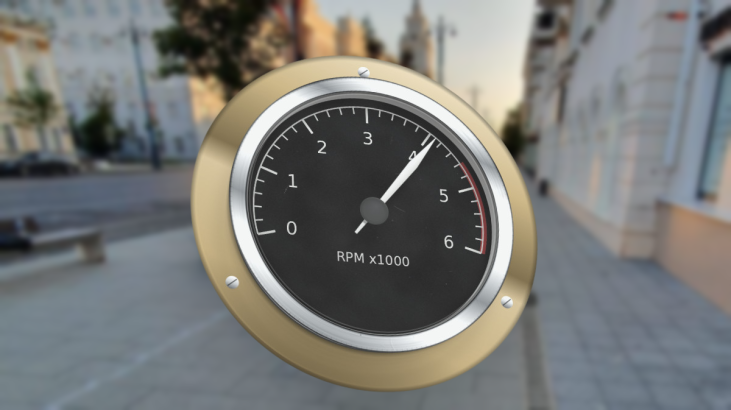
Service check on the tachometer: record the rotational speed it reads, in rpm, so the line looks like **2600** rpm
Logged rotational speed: **4100** rpm
